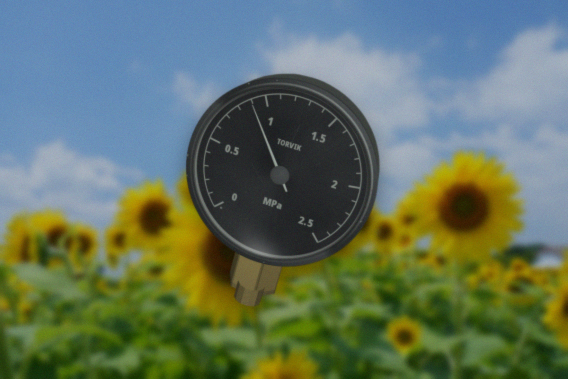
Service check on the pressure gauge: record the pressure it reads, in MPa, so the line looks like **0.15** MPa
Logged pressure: **0.9** MPa
